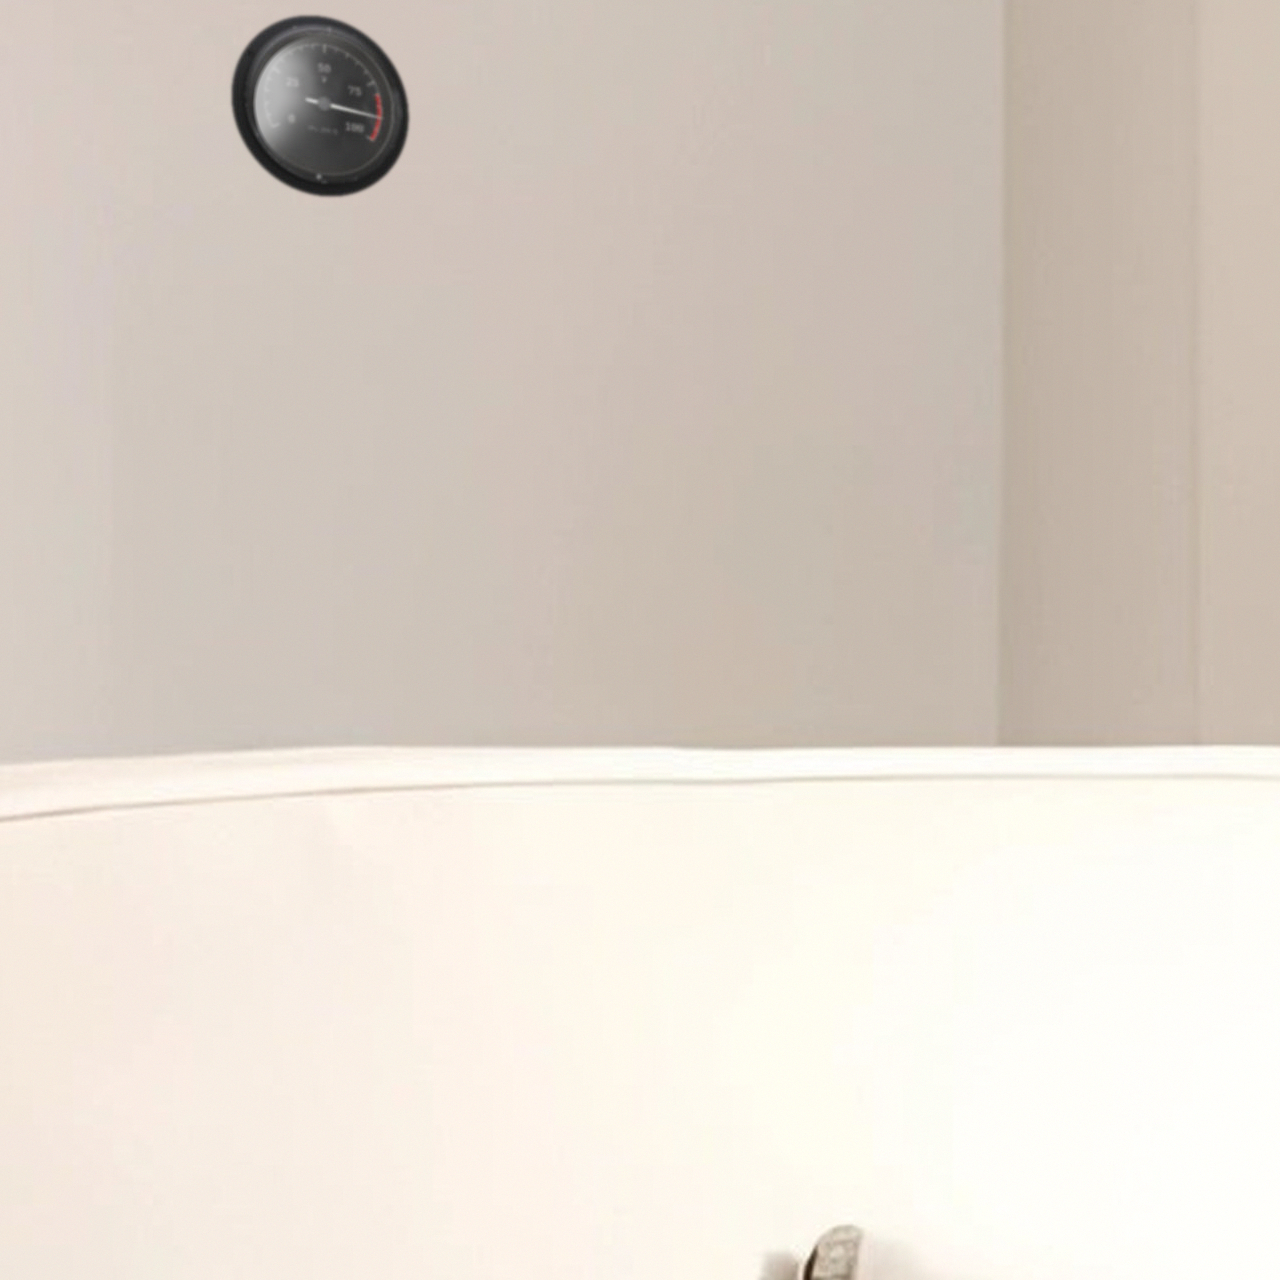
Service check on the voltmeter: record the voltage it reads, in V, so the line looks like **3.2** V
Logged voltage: **90** V
